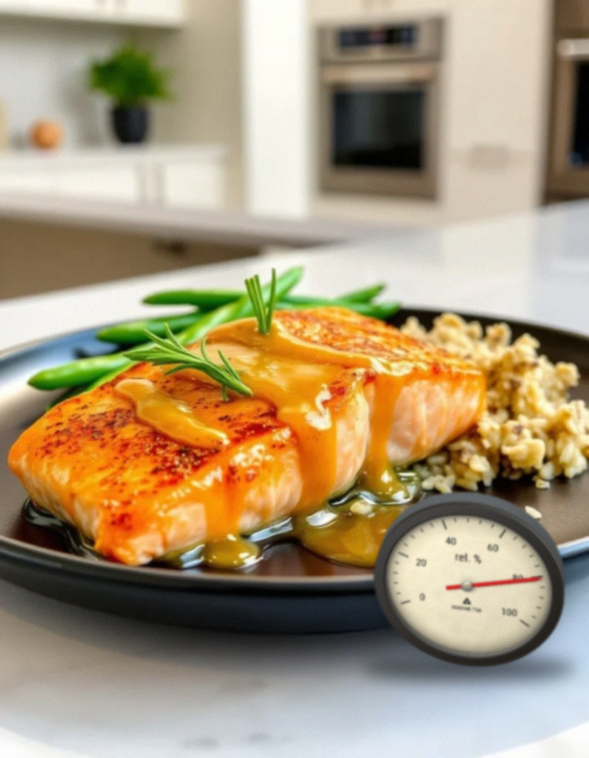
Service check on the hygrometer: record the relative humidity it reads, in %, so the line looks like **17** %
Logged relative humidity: **80** %
